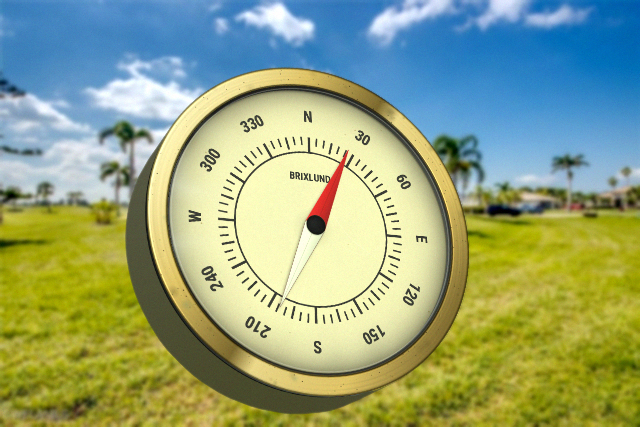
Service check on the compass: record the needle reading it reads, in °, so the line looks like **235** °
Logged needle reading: **25** °
